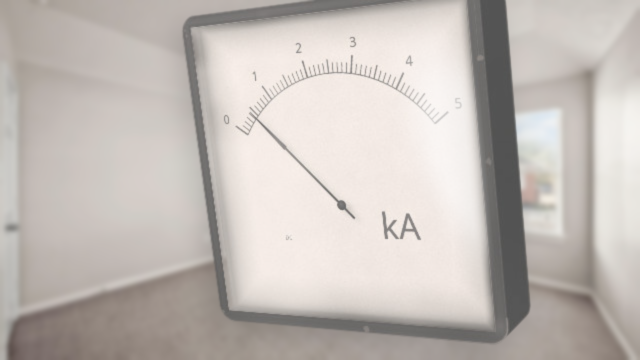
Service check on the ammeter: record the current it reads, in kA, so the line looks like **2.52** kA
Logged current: **0.5** kA
